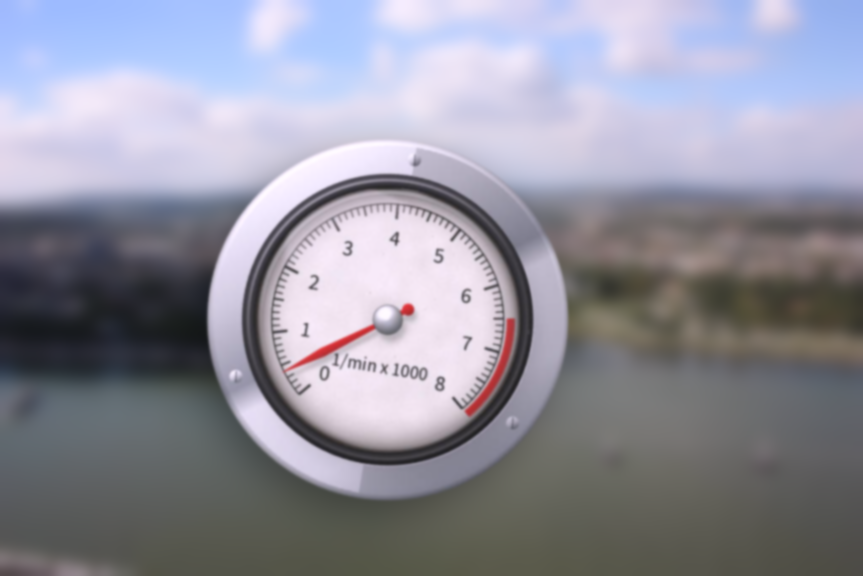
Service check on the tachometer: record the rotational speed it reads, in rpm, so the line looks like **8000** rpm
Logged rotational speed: **400** rpm
